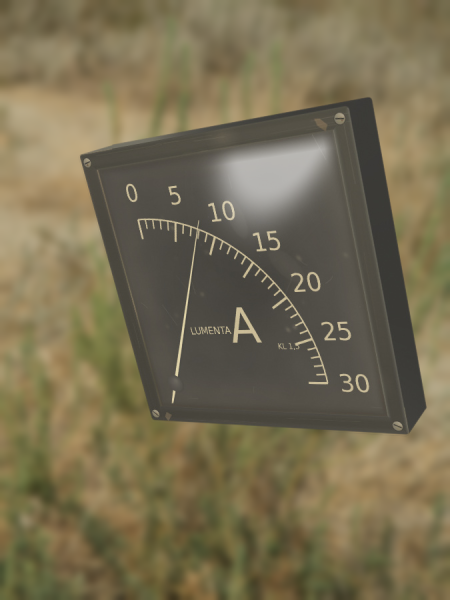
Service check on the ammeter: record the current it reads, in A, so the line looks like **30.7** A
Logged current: **8** A
